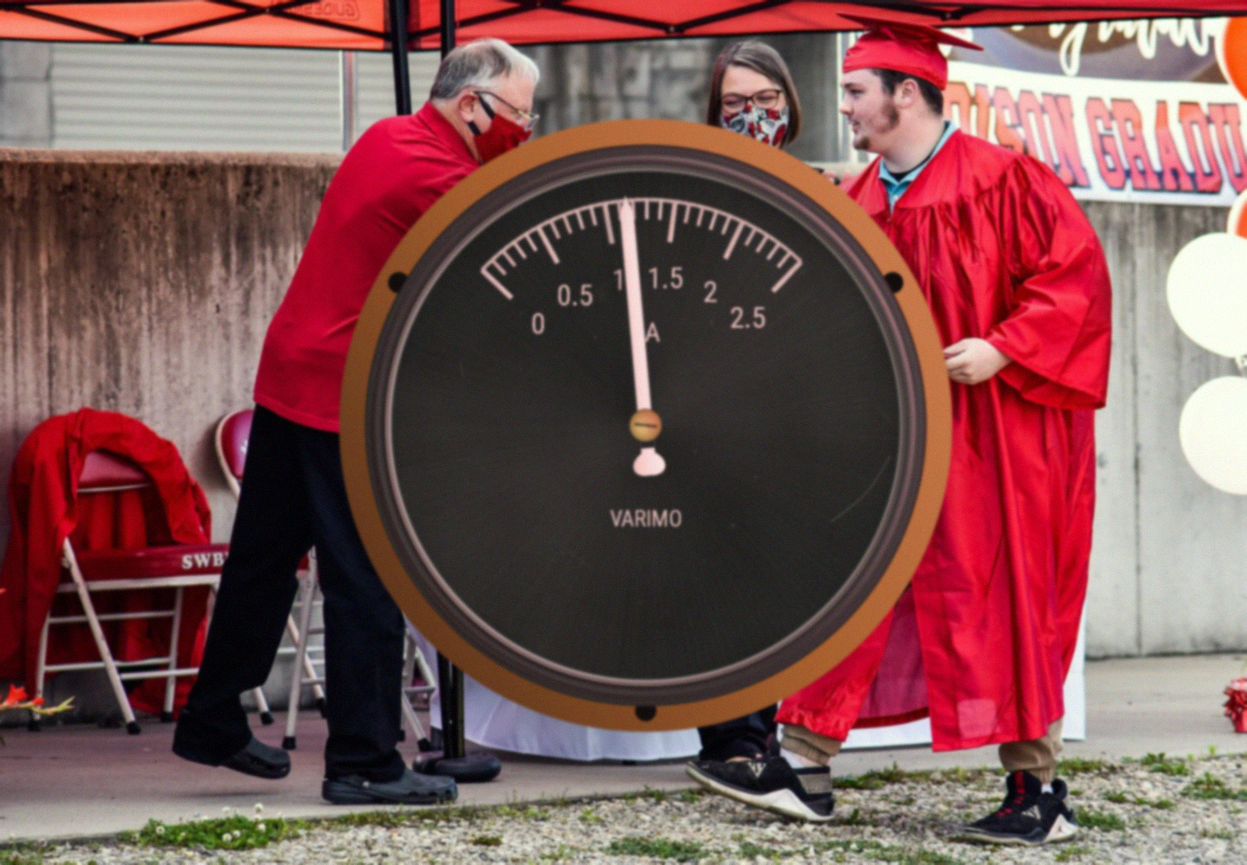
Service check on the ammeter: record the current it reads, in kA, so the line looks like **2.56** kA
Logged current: **1.15** kA
